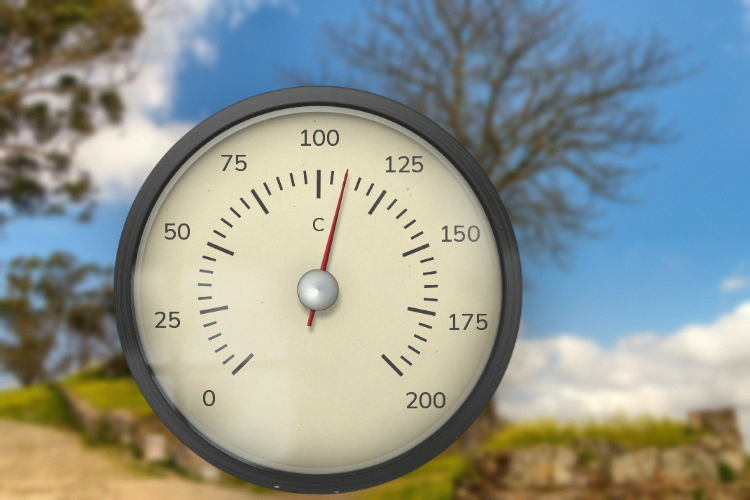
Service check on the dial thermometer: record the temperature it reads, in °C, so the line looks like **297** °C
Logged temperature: **110** °C
